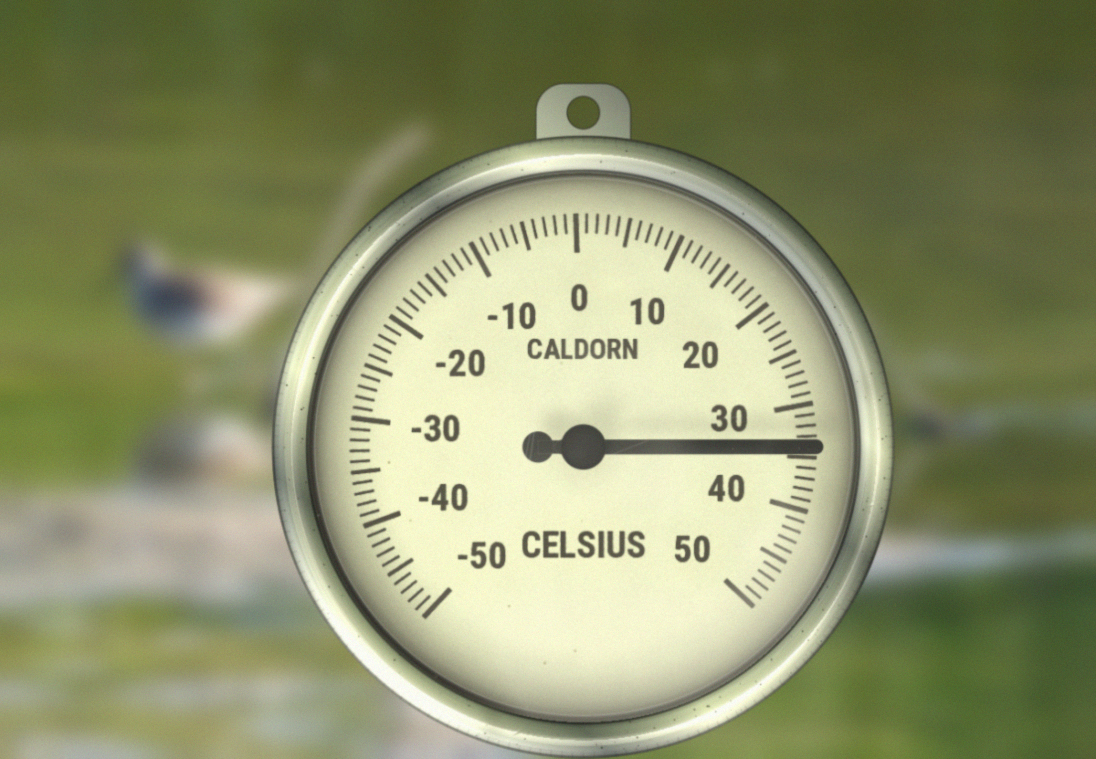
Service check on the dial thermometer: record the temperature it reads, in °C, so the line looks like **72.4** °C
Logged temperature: **34** °C
